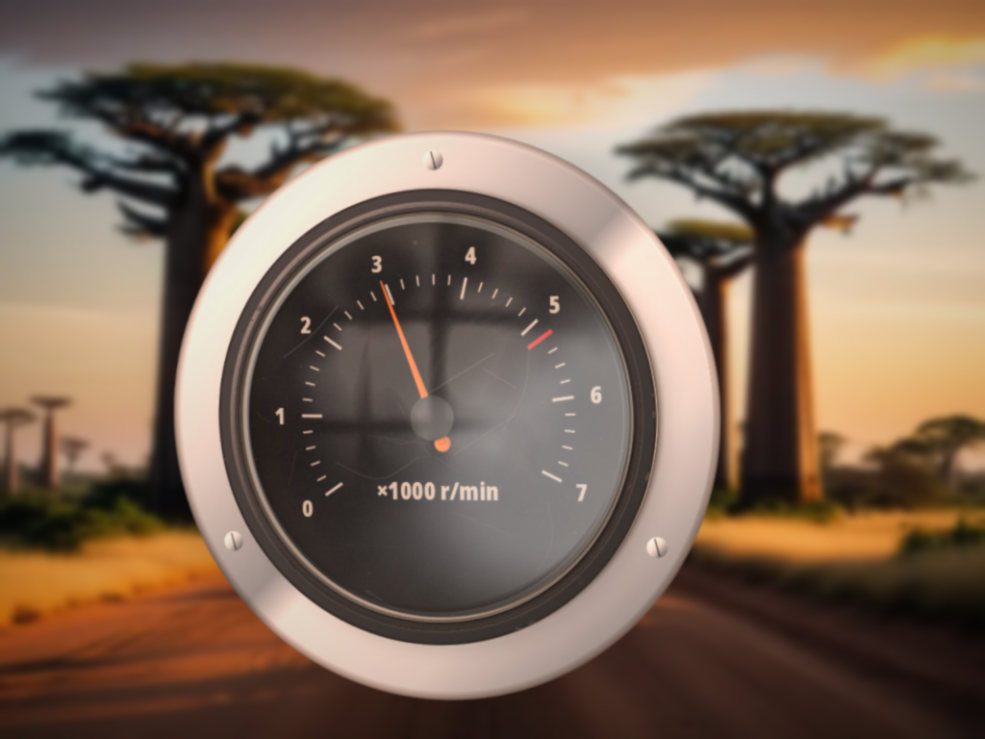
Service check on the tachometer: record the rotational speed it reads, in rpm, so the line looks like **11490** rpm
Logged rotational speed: **3000** rpm
